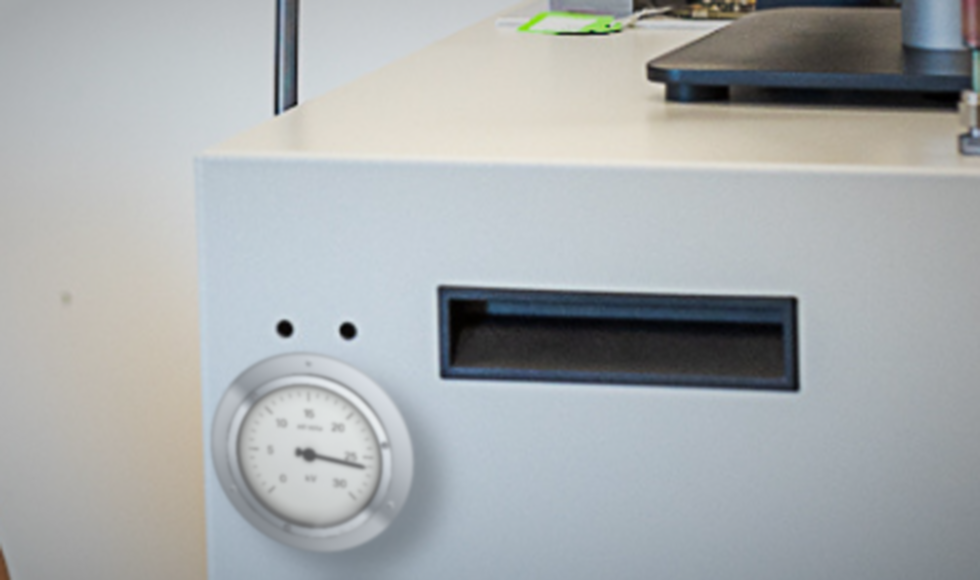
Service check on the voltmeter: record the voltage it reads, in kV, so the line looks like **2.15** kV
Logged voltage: **26** kV
